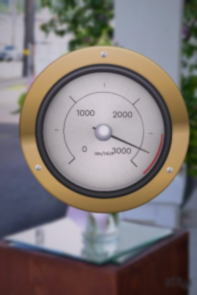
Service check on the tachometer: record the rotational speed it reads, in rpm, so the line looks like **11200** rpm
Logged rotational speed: **2750** rpm
